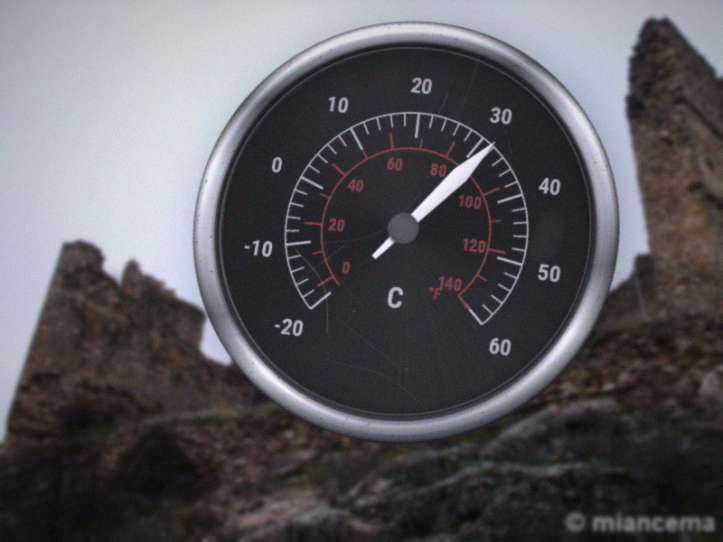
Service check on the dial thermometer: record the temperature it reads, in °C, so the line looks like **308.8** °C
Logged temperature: **32** °C
